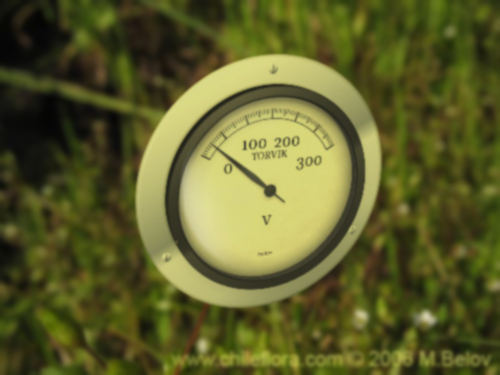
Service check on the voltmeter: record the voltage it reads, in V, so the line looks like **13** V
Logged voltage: **25** V
